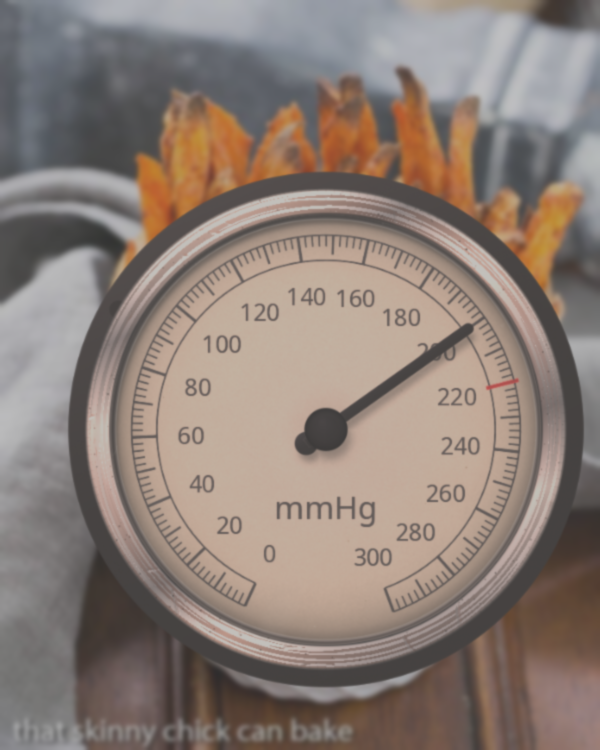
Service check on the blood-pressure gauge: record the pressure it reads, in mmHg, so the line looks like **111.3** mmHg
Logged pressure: **200** mmHg
